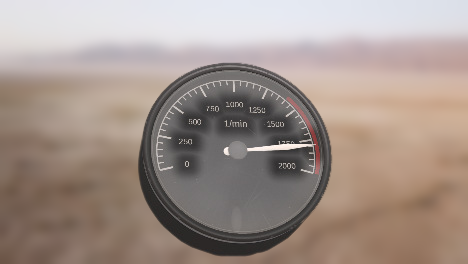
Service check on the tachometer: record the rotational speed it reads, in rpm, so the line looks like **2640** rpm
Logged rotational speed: **1800** rpm
